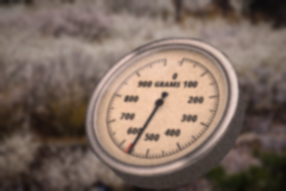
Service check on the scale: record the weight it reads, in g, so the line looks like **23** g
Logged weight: **550** g
